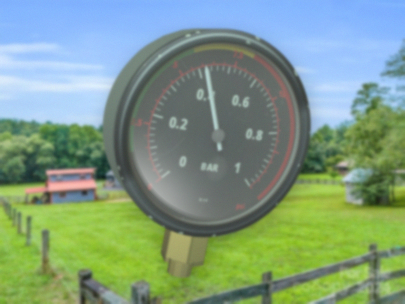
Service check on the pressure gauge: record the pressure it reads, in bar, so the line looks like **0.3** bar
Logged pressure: **0.42** bar
